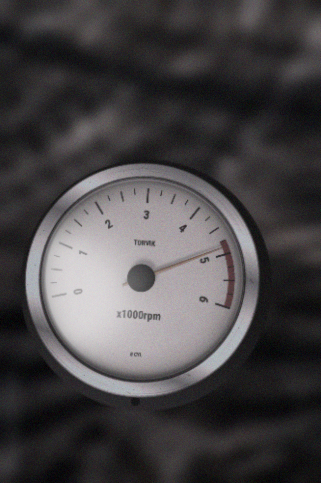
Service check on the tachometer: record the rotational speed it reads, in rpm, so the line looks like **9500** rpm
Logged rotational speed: **4875** rpm
